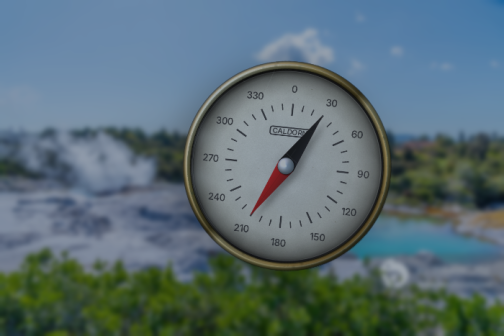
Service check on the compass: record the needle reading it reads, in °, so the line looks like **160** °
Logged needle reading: **210** °
